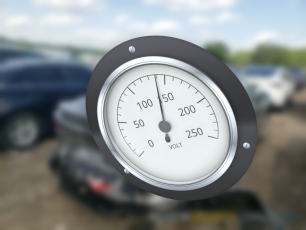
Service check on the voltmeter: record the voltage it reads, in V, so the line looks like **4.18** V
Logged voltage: **140** V
